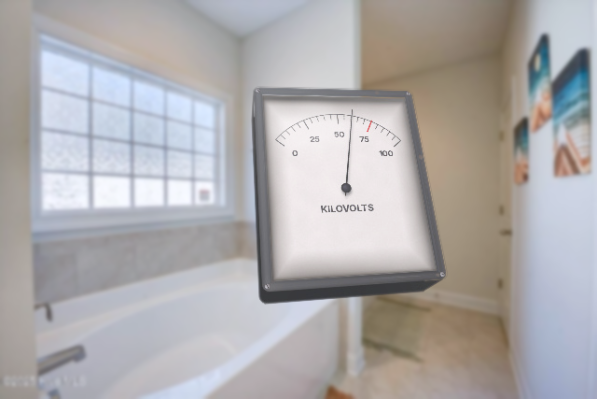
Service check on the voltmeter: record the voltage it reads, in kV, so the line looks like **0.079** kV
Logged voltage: **60** kV
